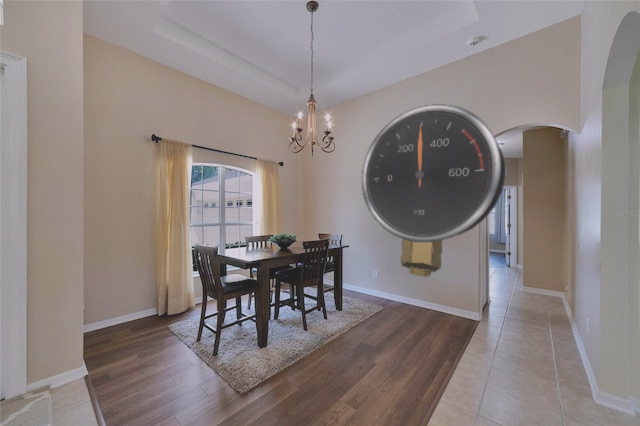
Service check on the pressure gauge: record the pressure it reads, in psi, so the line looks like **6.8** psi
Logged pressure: **300** psi
